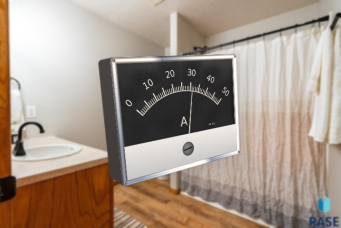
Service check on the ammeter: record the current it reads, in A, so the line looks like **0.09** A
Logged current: **30** A
